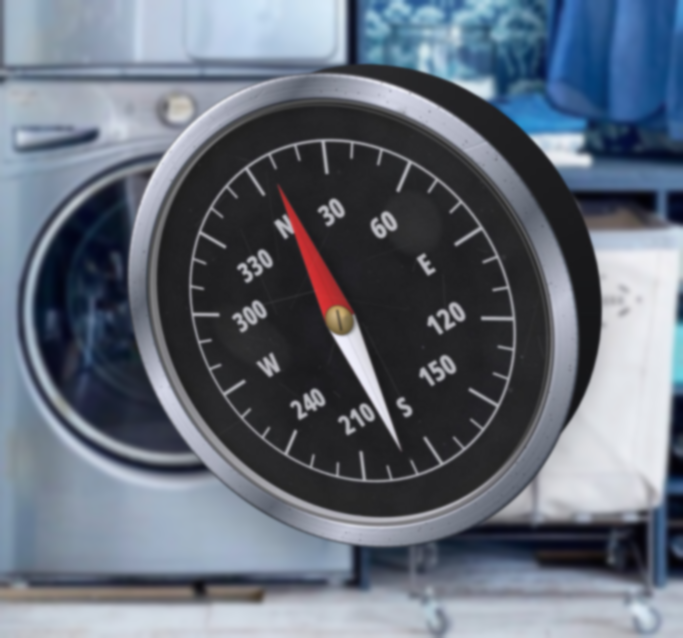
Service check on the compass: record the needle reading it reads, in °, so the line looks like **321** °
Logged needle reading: **10** °
